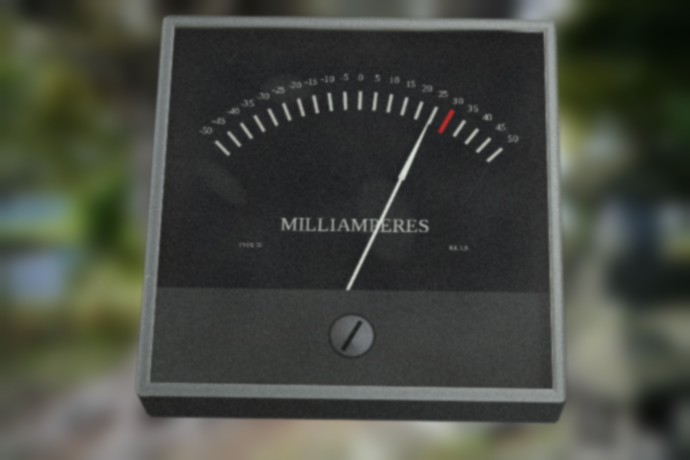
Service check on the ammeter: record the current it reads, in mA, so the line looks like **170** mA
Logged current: **25** mA
